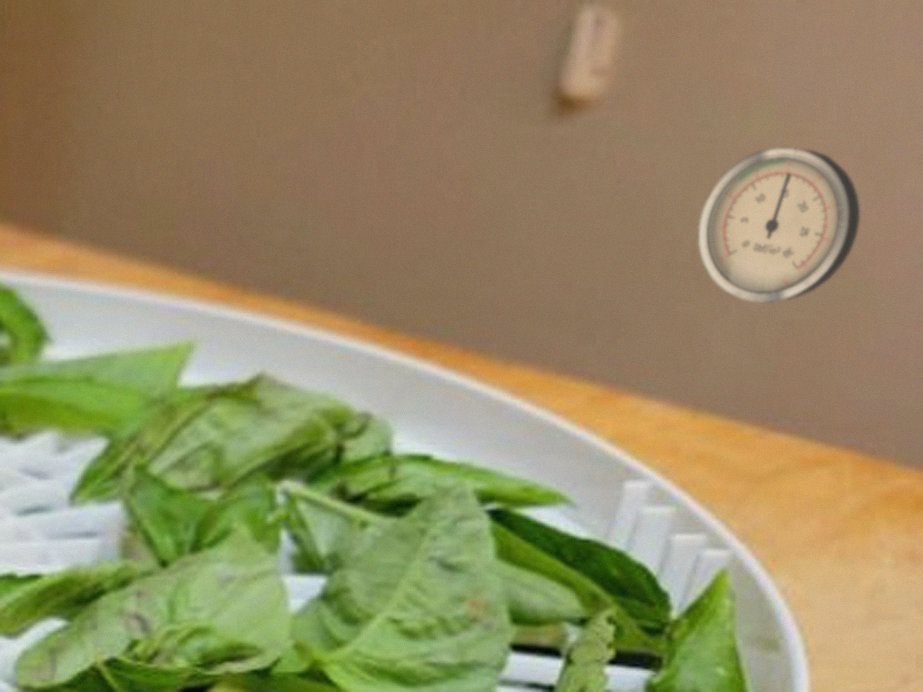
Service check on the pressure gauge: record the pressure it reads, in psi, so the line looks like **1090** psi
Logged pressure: **15** psi
